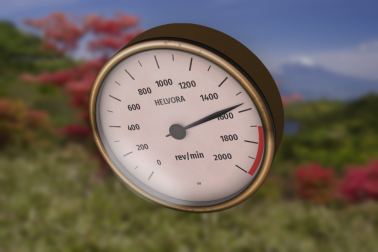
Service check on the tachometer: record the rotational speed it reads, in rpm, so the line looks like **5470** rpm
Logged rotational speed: **1550** rpm
